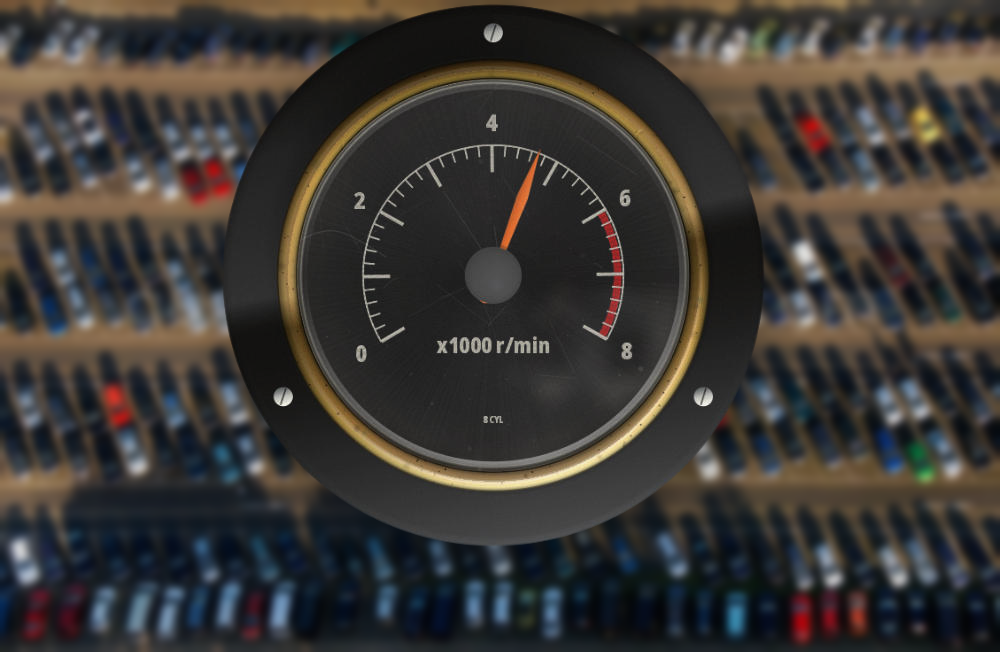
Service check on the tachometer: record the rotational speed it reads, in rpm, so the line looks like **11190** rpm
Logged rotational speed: **4700** rpm
